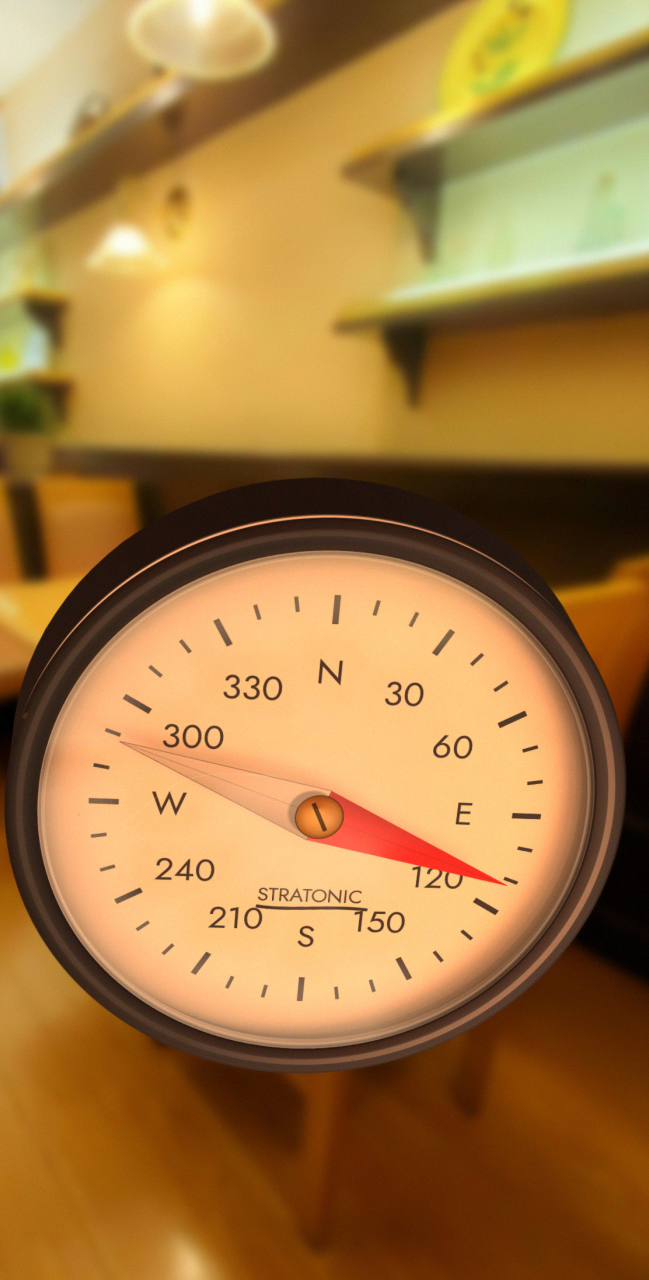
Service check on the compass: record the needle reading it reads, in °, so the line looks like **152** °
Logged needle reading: **110** °
